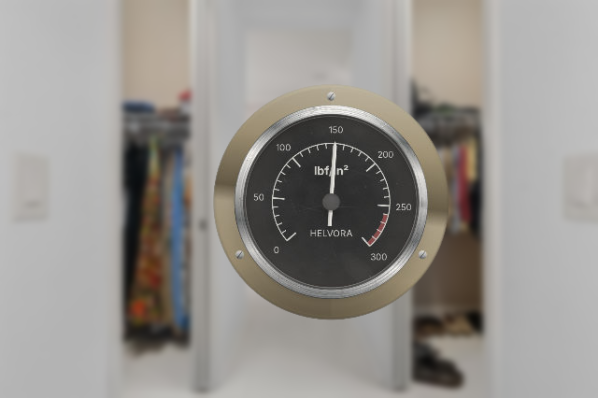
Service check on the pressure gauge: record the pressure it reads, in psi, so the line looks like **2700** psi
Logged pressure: **150** psi
